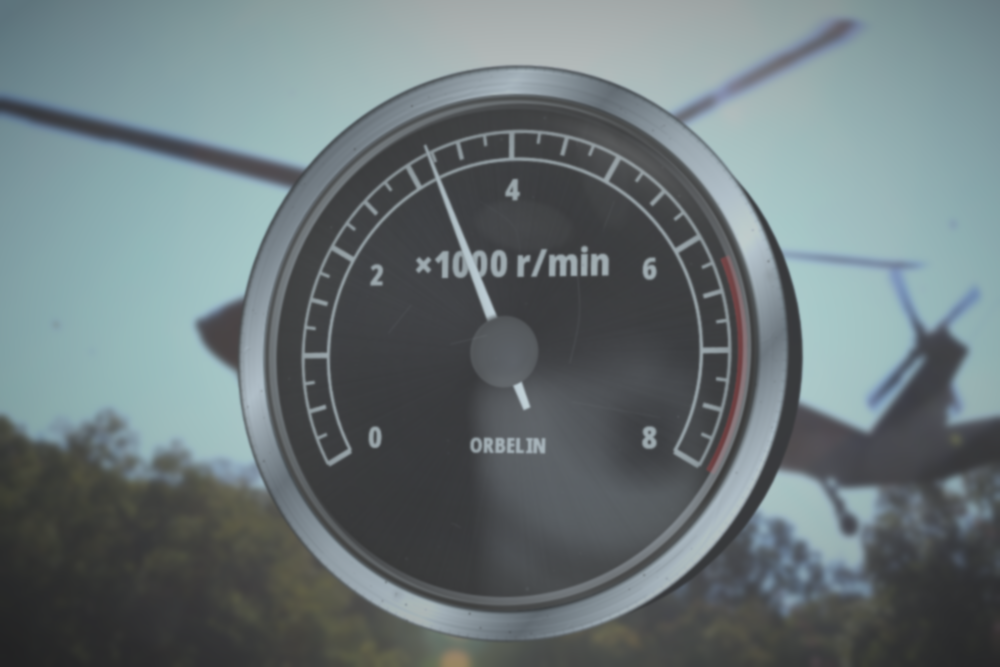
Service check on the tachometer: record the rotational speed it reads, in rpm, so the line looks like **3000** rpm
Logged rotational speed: **3250** rpm
